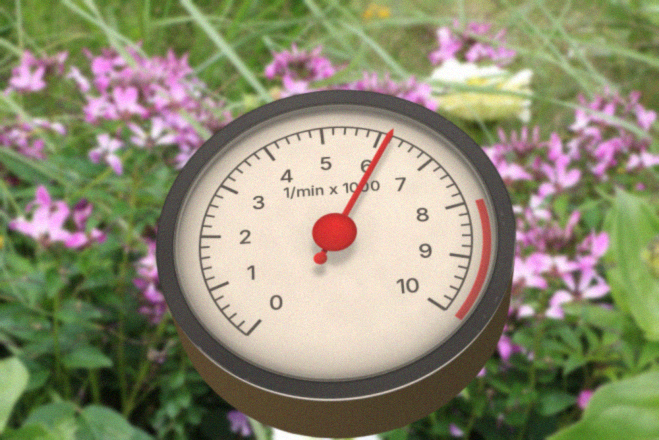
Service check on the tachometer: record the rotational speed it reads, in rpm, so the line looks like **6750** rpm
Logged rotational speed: **6200** rpm
